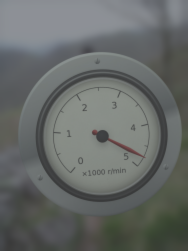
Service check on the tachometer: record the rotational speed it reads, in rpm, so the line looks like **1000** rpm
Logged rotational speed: **4750** rpm
